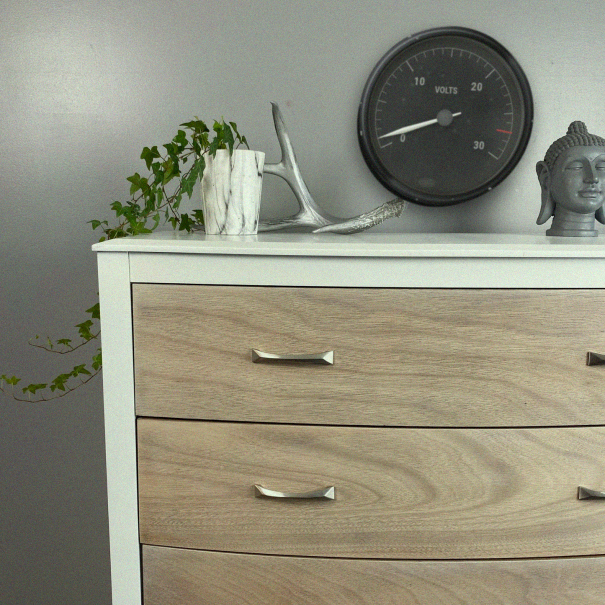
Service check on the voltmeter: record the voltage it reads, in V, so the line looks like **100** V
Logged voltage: **1** V
